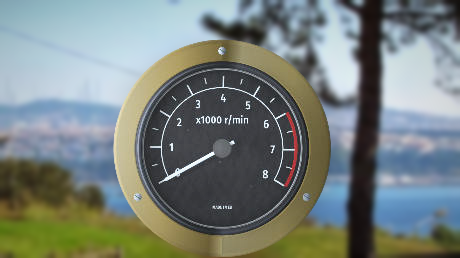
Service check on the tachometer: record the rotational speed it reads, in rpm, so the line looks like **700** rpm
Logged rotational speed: **0** rpm
